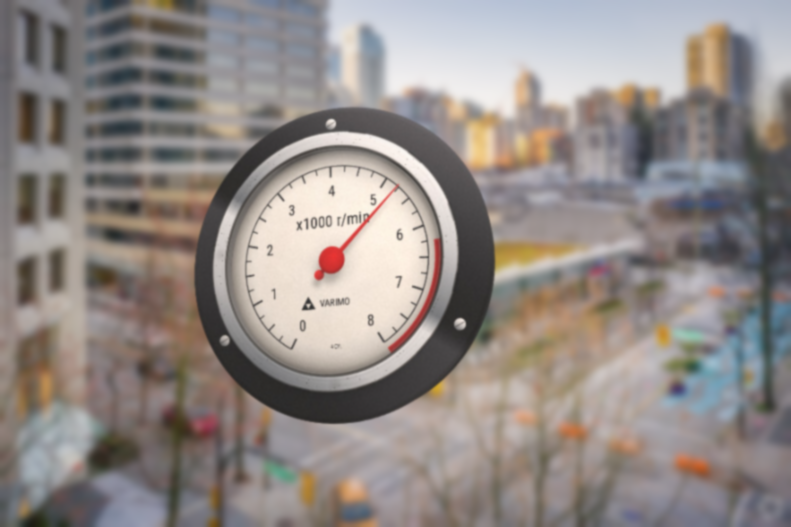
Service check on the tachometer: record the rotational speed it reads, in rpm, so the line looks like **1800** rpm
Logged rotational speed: **5250** rpm
